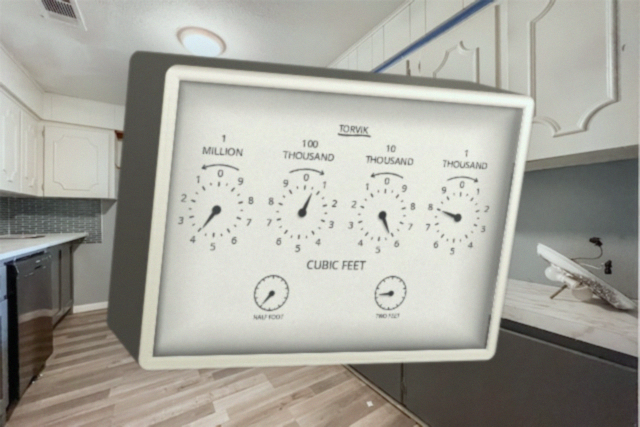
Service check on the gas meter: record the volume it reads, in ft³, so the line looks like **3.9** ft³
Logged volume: **405800** ft³
